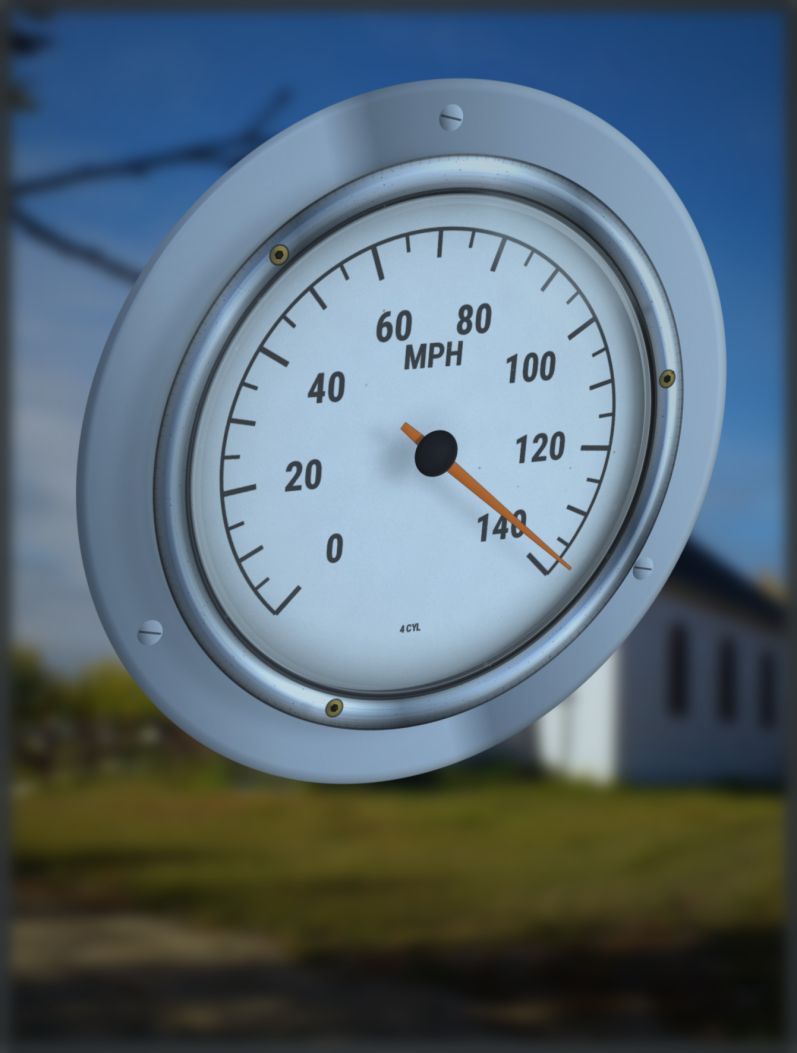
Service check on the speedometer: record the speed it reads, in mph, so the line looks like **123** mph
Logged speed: **137.5** mph
